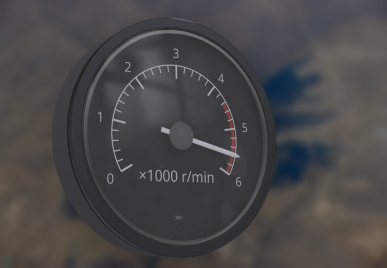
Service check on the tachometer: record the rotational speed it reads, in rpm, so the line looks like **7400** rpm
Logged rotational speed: **5600** rpm
